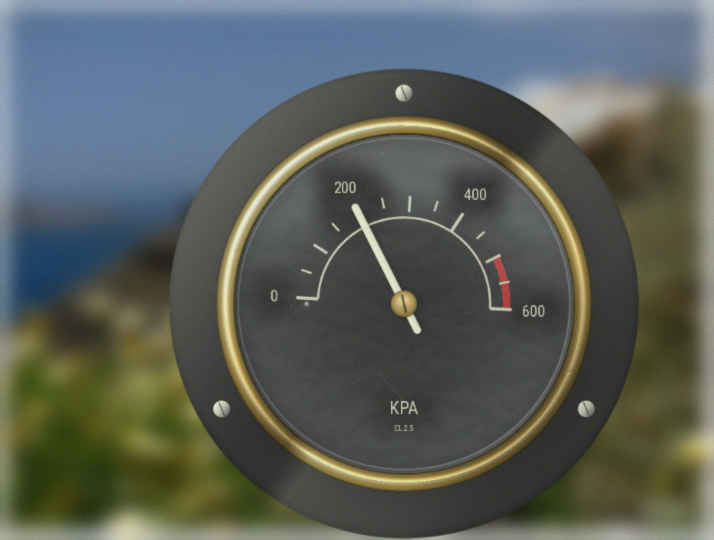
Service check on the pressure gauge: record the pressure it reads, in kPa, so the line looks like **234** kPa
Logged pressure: **200** kPa
